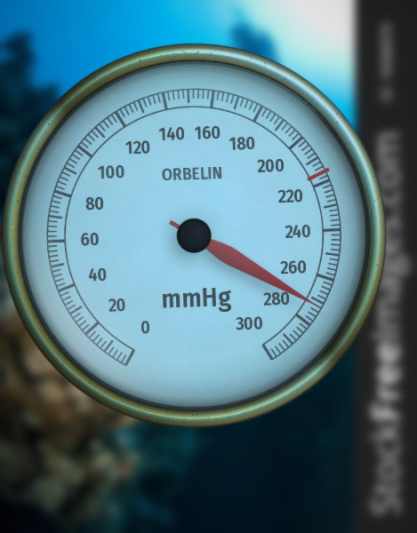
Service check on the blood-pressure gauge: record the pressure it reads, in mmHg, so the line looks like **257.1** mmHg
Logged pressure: **272** mmHg
